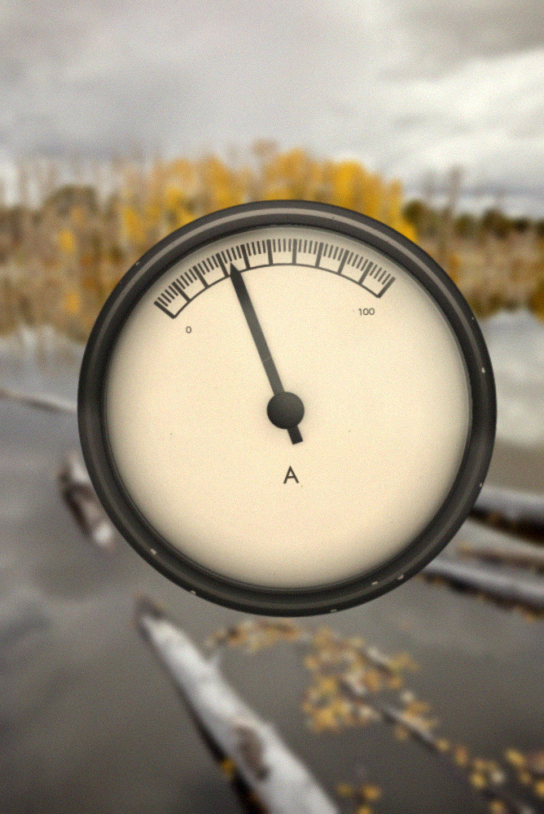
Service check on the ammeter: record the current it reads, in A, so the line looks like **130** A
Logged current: **34** A
